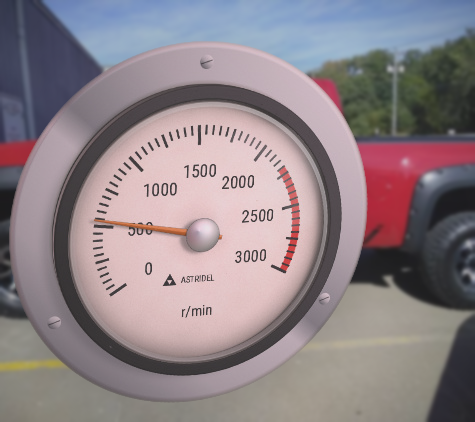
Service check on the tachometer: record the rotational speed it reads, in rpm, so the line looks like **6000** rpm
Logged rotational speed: **550** rpm
